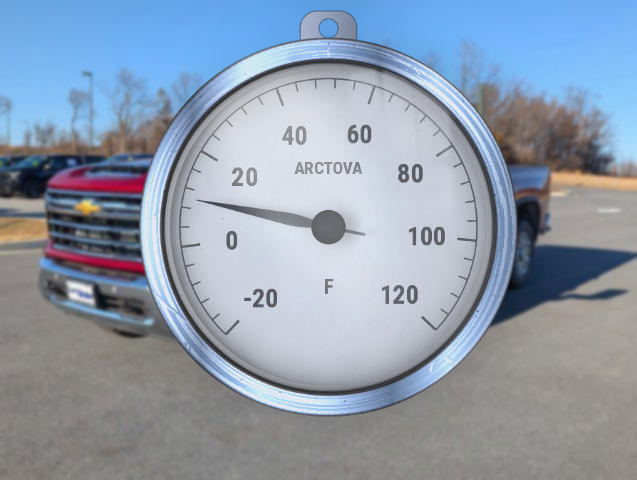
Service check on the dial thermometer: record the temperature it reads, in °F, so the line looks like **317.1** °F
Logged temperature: **10** °F
